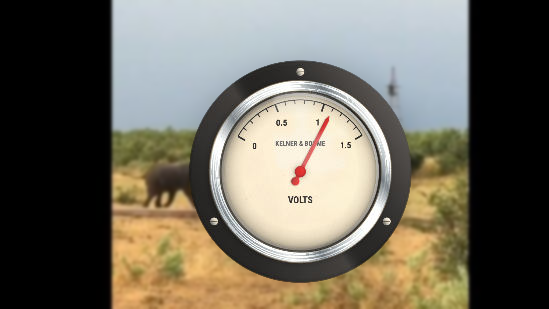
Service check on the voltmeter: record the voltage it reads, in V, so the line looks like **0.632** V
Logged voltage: **1.1** V
